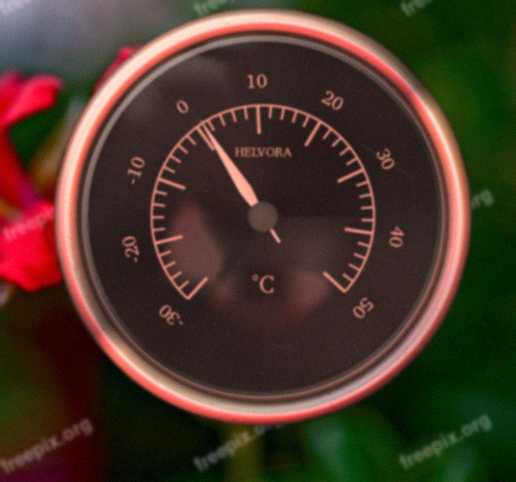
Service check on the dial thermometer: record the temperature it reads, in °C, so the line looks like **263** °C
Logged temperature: **1** °C
